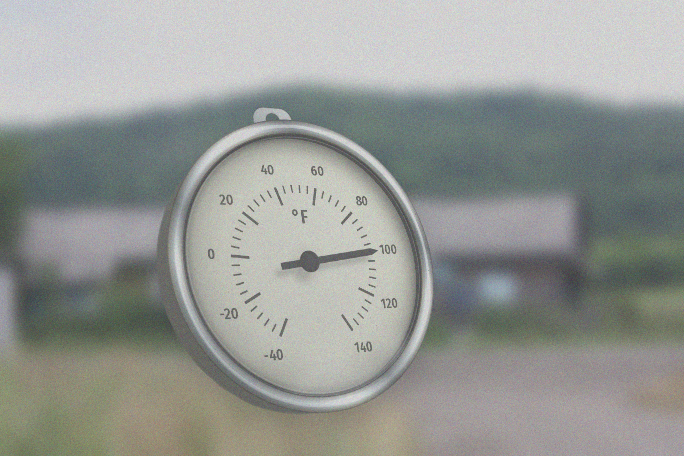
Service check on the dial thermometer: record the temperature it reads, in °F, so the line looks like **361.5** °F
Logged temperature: **100** °F
